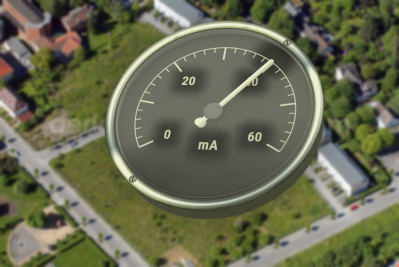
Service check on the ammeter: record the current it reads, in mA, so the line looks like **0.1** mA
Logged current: **40** mA
